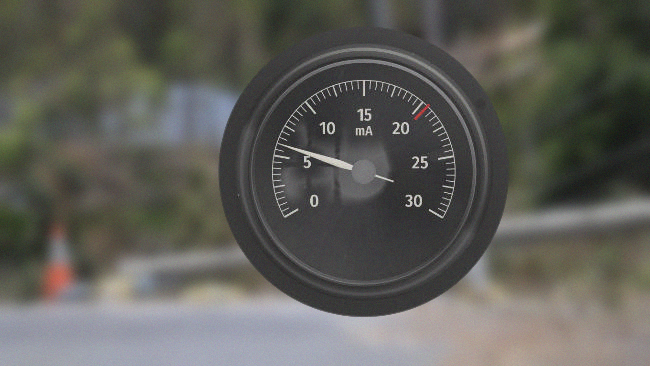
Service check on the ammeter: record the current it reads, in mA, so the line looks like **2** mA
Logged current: **6** mA
